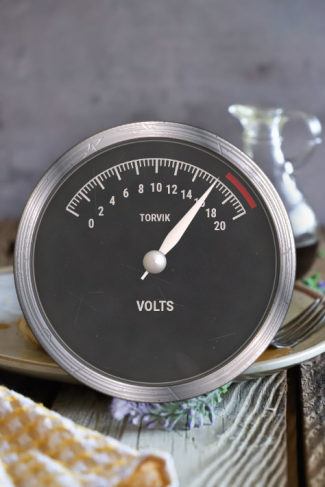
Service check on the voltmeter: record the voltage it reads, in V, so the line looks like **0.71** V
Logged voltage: **16** V
